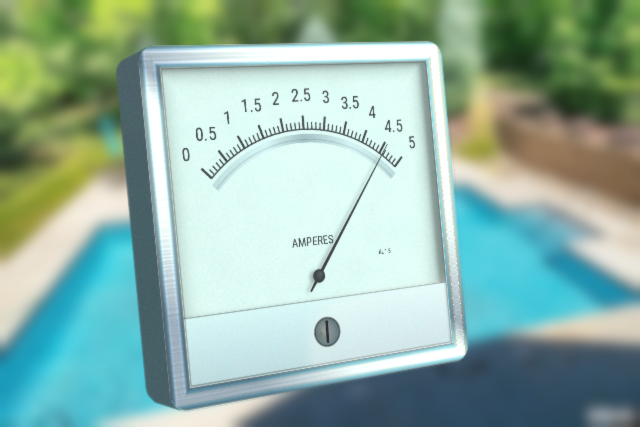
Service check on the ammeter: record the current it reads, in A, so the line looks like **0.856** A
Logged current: **4.5** A
